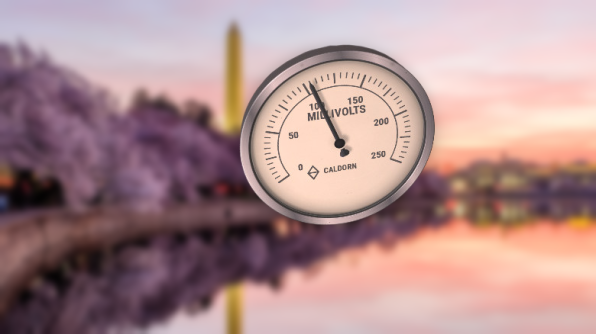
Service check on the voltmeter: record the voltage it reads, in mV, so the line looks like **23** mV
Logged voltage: **105** mV
